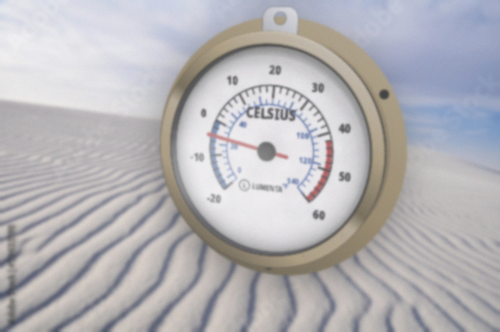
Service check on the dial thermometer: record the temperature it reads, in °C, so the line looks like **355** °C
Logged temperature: **-4** °C
